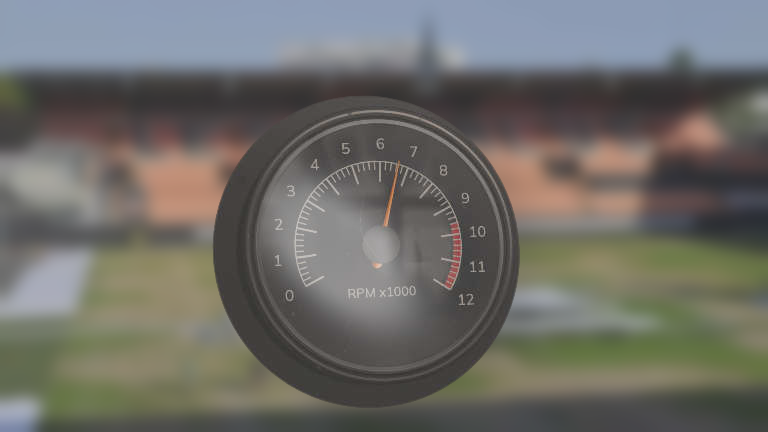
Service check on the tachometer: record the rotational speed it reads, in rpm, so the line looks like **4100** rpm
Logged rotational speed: **6600** rpm
